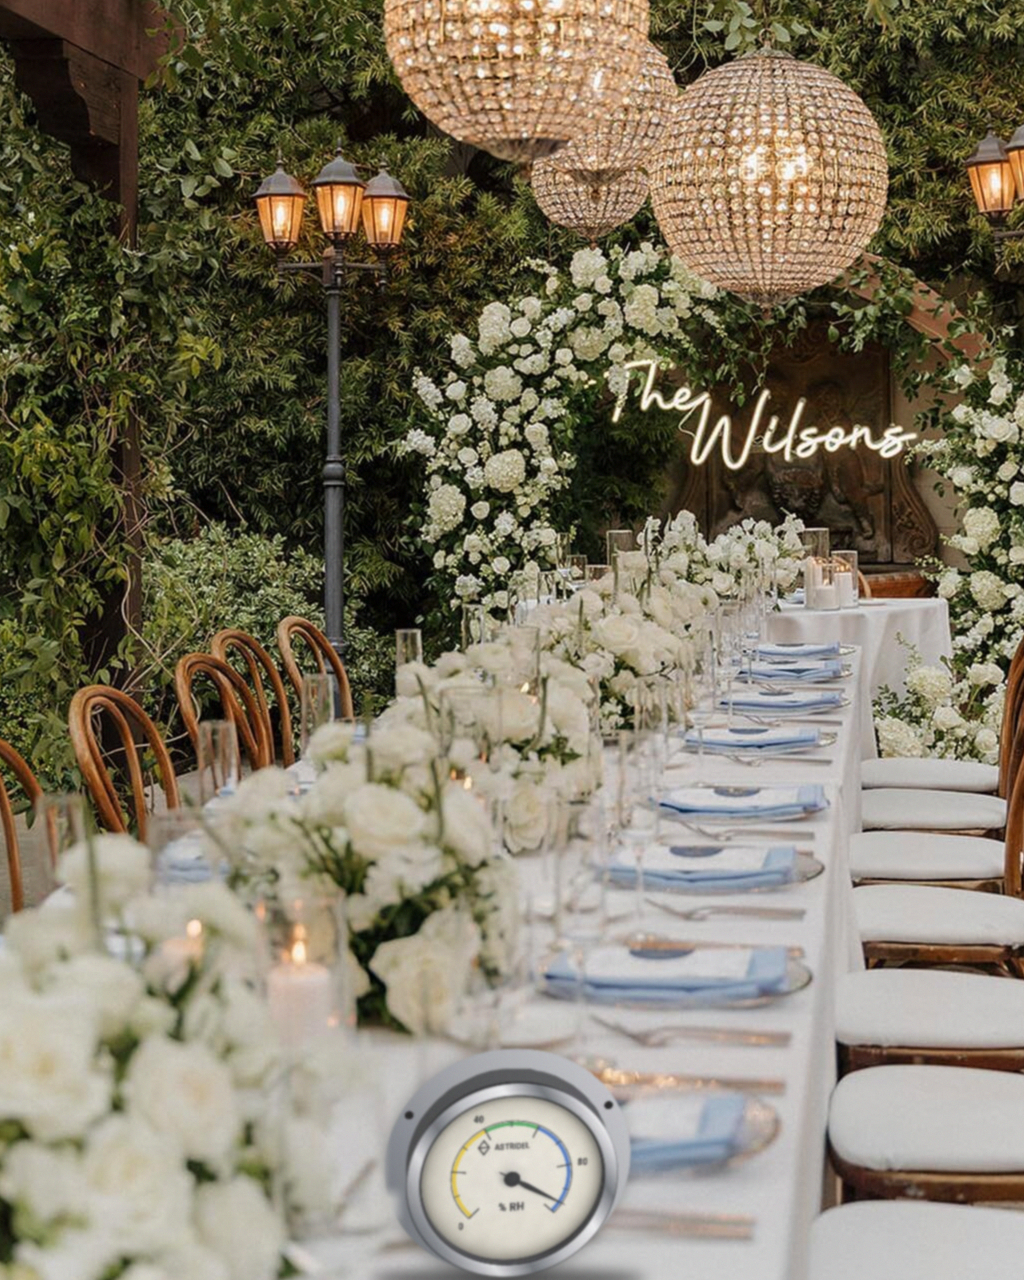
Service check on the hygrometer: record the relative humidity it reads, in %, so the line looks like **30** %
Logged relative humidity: **95** %
